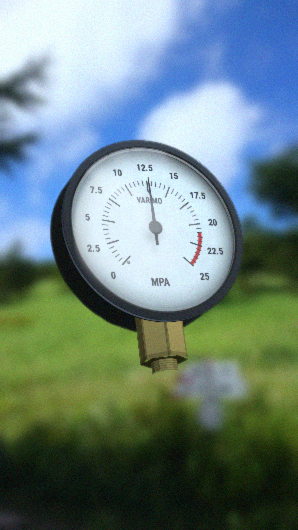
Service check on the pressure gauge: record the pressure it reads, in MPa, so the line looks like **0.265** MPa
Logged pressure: **12.5** MPa
